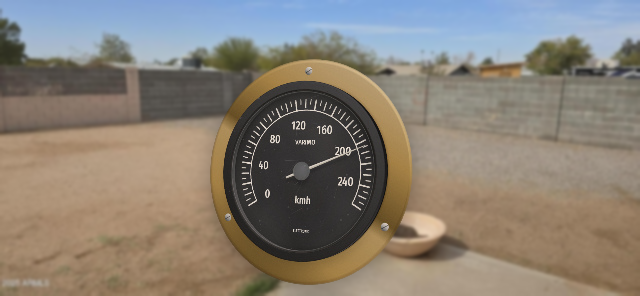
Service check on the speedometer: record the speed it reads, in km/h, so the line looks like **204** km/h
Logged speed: **205** km/h
